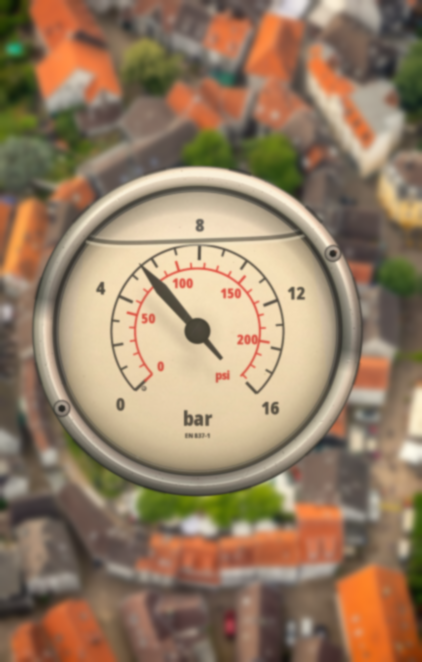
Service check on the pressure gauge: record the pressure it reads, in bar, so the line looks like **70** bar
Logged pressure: **5.5** bar
